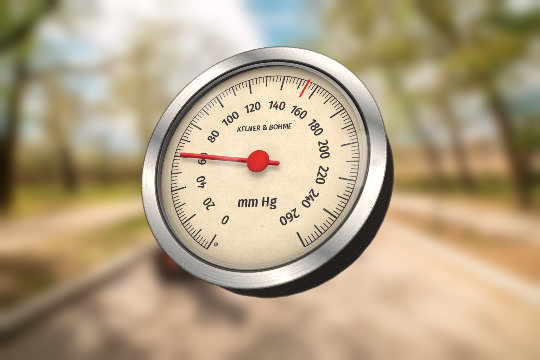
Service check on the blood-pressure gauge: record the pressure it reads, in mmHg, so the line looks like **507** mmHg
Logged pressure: **60** mmHg
